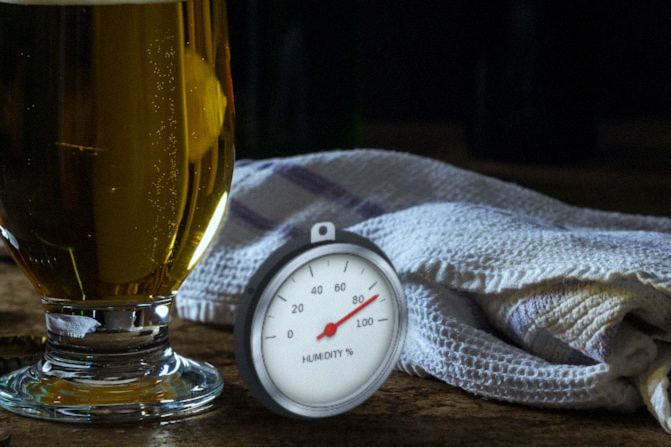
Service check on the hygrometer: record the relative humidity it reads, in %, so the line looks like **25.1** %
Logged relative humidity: **85** %
